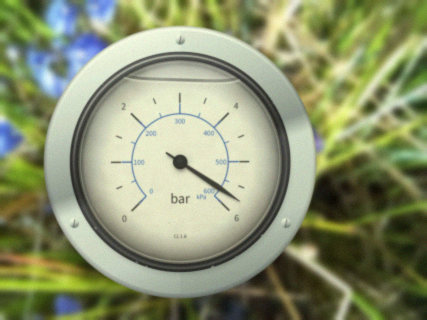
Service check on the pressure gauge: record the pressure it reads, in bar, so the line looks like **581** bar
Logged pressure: **5.75** bar
